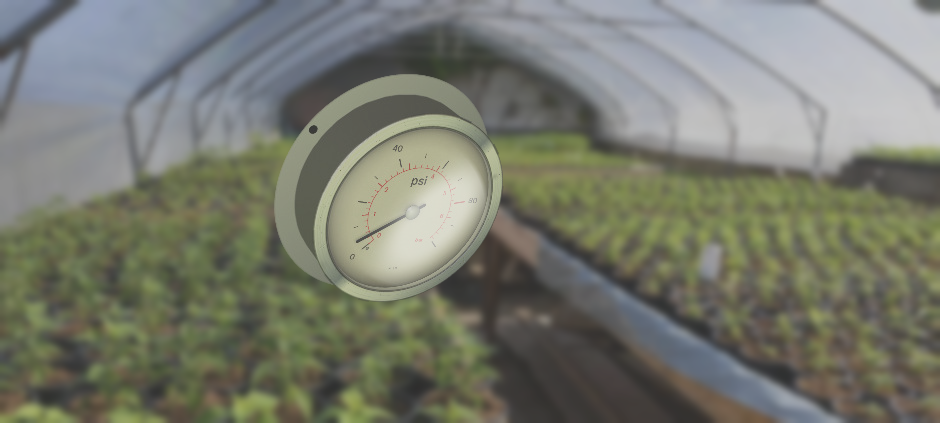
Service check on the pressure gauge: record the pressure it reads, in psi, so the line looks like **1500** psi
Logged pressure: **5** psi
